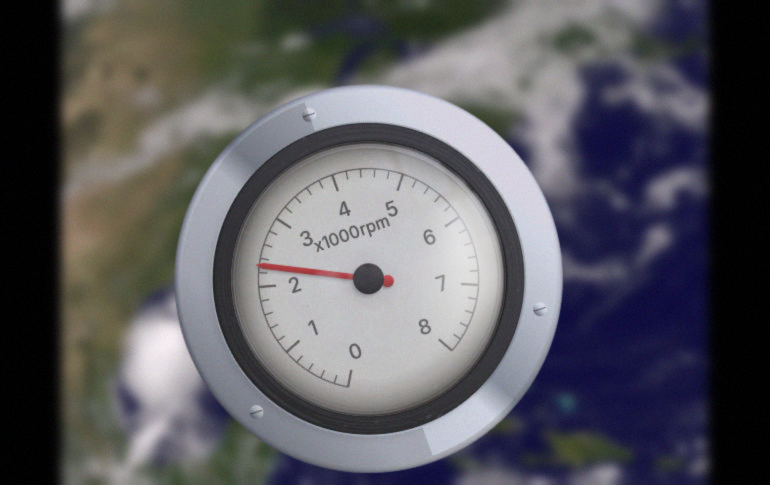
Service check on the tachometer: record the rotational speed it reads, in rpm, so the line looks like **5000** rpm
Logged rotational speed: **2300** rpm
